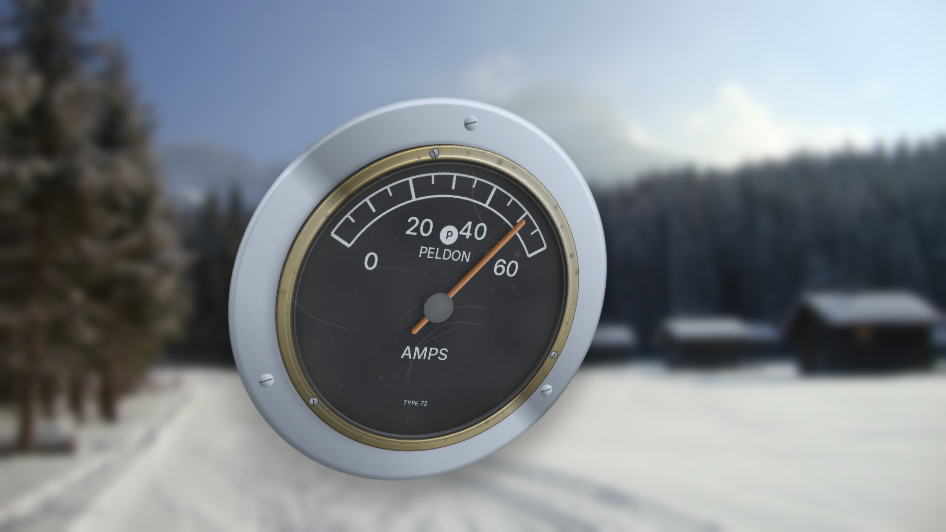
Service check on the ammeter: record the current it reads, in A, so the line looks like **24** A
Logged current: **50** A
